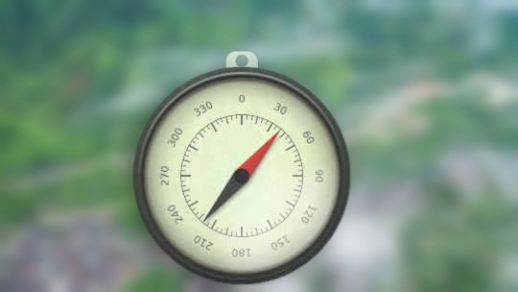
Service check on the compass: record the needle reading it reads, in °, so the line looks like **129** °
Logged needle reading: **40** °
